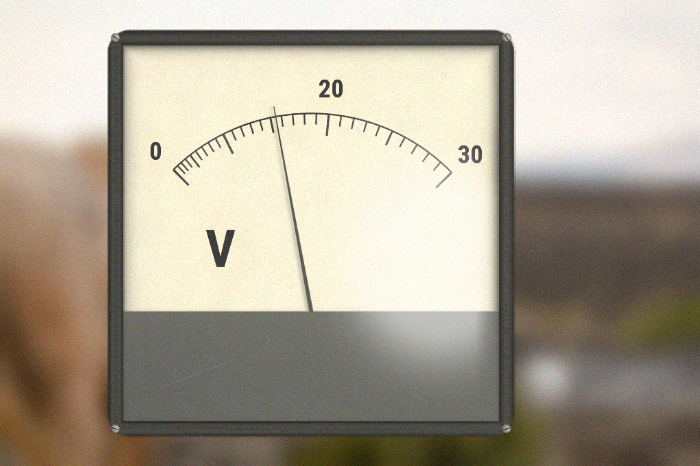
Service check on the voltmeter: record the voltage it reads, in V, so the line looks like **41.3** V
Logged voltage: **15.5** V
